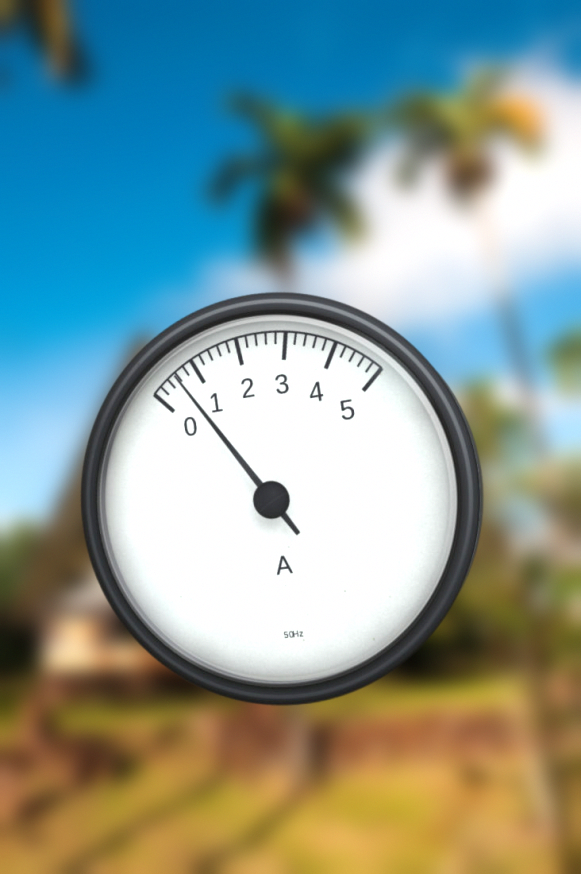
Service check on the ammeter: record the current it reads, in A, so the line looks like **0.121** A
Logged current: **0.6** A
